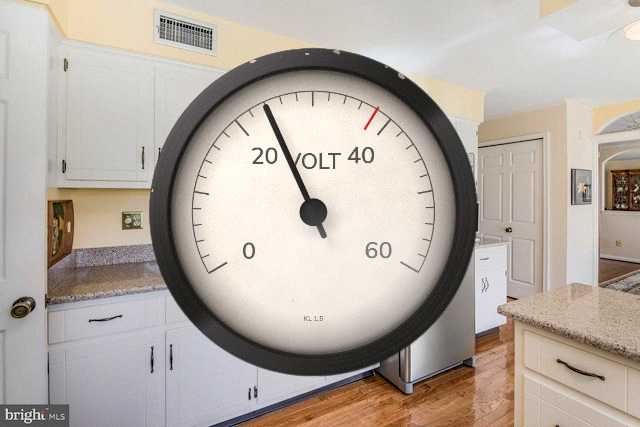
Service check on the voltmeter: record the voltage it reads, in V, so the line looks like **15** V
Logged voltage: **24** V
